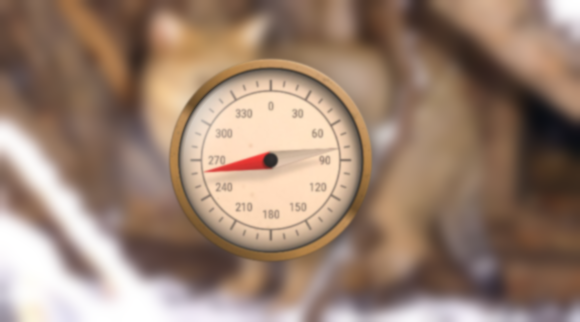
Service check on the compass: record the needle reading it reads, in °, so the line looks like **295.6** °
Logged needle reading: **260** °
